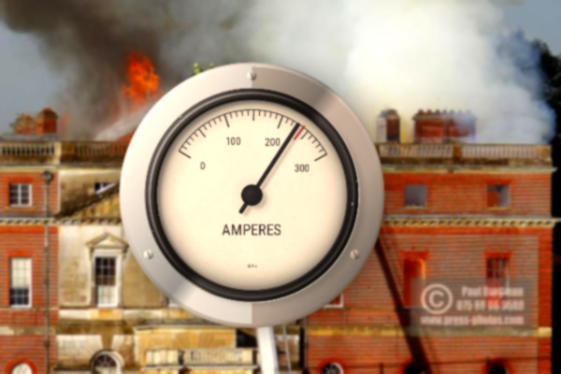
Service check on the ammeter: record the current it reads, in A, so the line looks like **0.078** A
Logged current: **230** A
